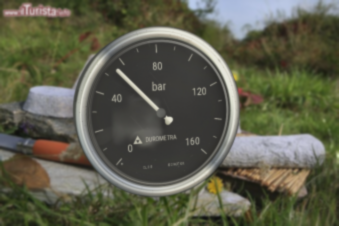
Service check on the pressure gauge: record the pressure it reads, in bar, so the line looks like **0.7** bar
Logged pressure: **55** bar
